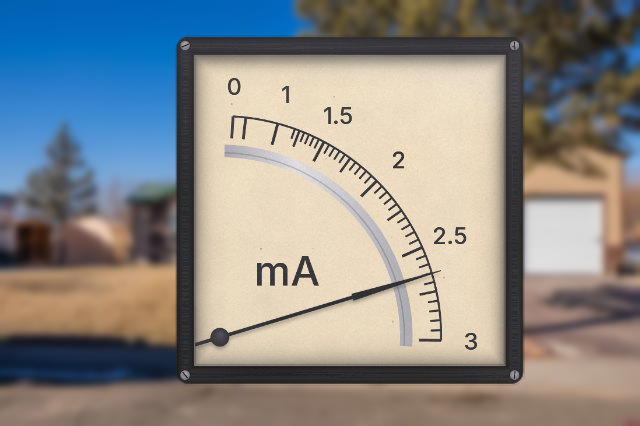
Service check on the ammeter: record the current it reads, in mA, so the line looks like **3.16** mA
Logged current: **2.65** mA
